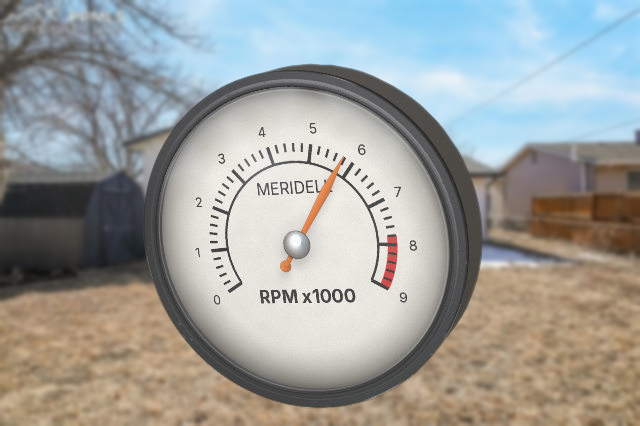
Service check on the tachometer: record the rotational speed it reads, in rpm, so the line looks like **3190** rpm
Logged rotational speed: **5800** rpm
